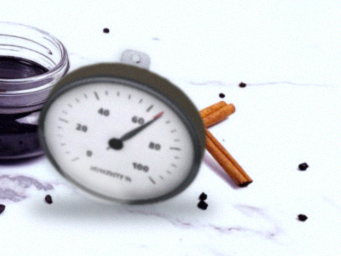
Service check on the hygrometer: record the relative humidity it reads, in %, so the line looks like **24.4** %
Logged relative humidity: **64** %
